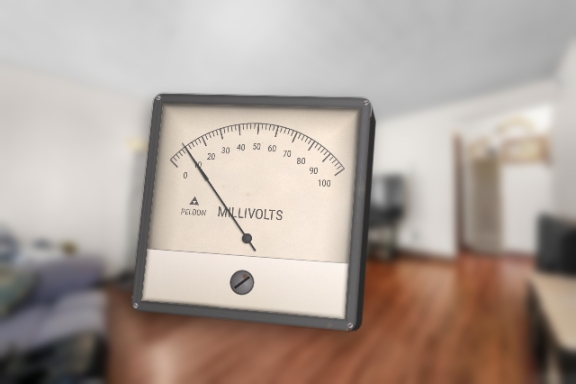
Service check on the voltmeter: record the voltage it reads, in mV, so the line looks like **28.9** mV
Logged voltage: **10** mV
